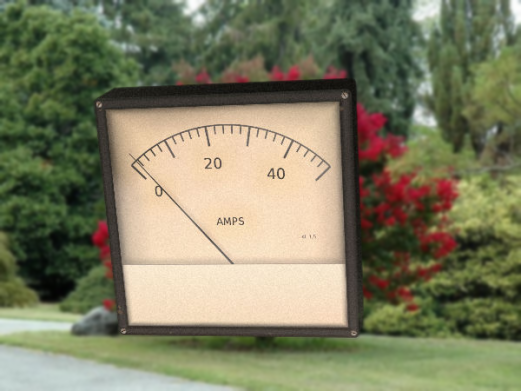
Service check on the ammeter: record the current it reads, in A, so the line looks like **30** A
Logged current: **2** A
